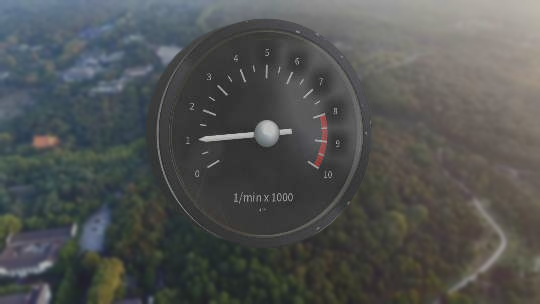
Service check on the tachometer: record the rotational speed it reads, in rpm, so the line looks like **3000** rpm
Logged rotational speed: **1000** rpm
